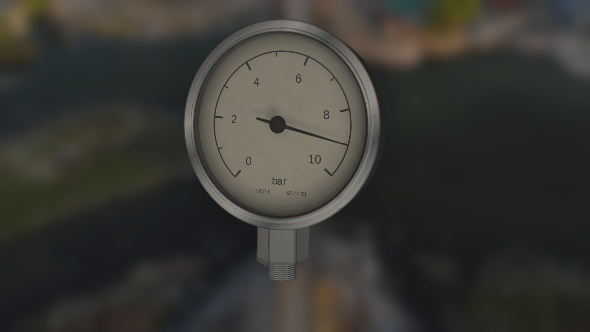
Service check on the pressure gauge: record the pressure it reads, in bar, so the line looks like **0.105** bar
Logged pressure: **9** bar
